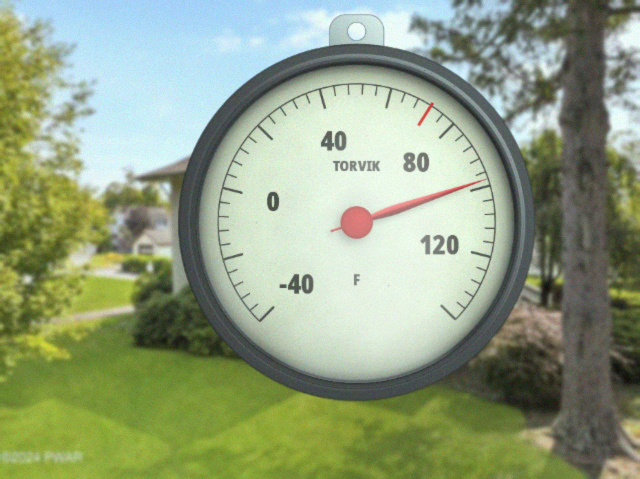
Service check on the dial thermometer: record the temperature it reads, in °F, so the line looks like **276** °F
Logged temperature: **98** °F
